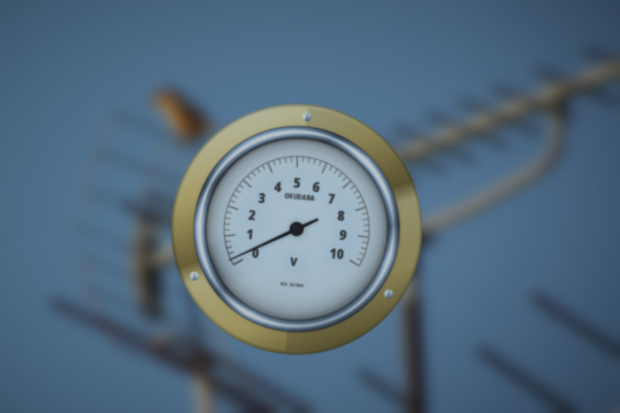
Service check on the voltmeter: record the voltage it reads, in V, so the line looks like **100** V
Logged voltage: **0.2** V
